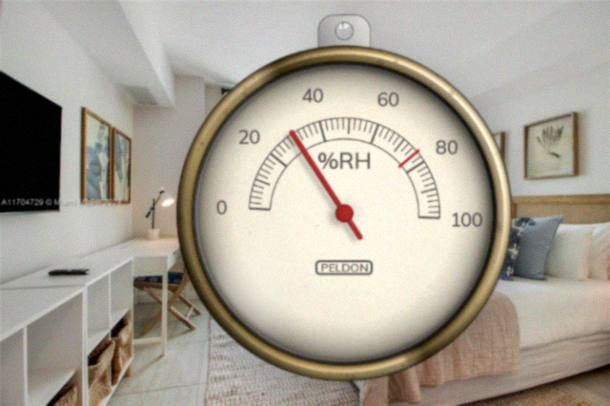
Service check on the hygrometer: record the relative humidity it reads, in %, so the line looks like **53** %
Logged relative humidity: **30** %
